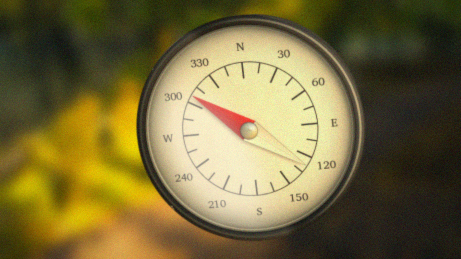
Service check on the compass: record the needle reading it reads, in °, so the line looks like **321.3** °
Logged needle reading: **307.5** °
